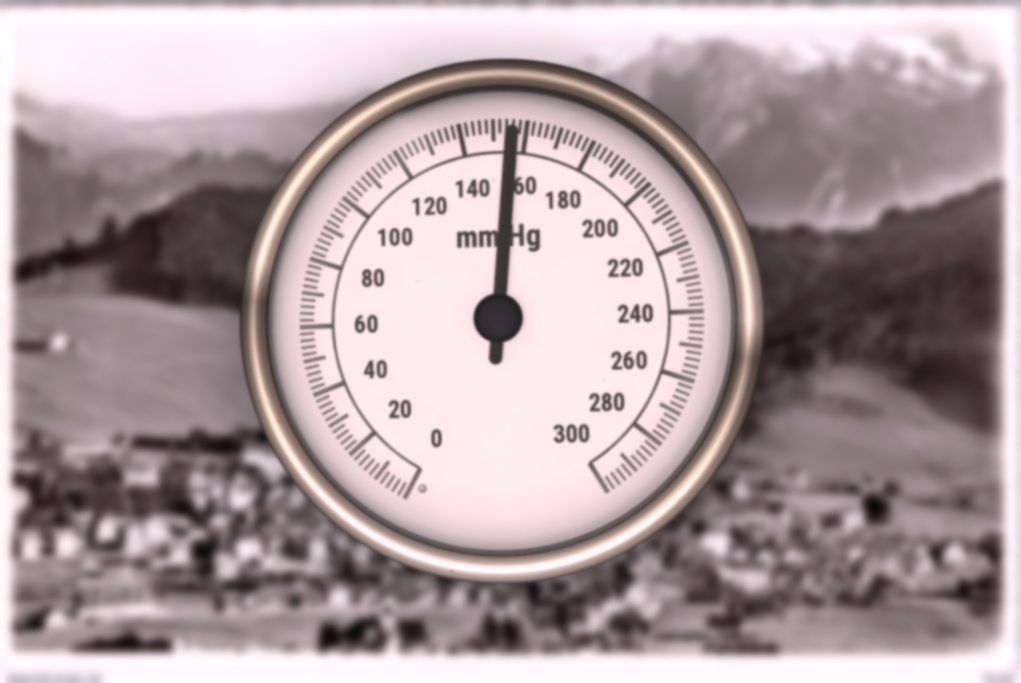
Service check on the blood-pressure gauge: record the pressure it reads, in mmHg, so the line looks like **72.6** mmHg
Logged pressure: **156** mmHg
